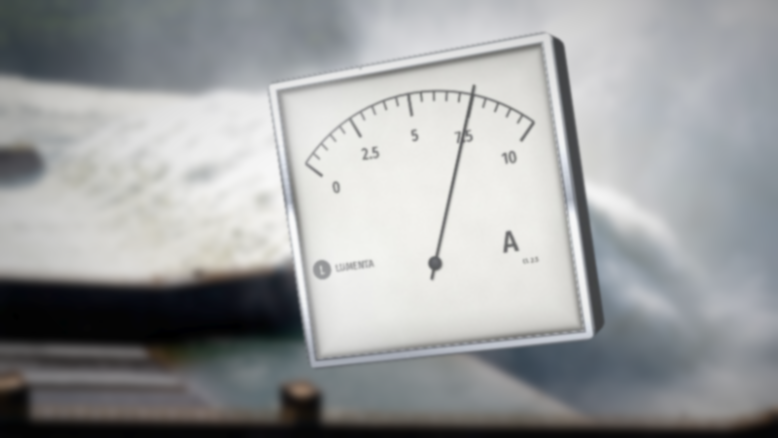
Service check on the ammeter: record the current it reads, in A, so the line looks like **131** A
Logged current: **7.5** A
